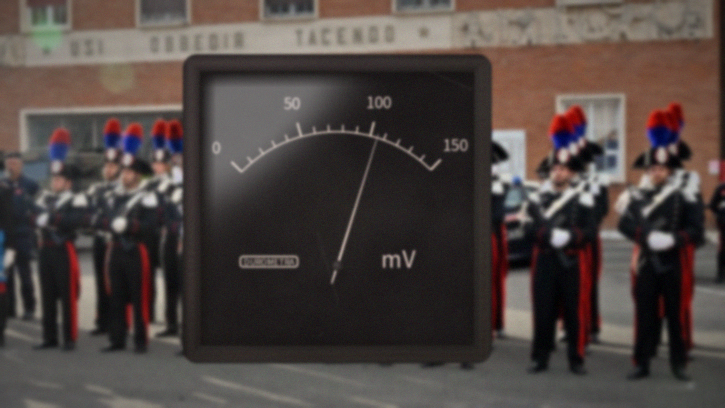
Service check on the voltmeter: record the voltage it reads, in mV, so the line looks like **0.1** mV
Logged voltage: **105** mV
